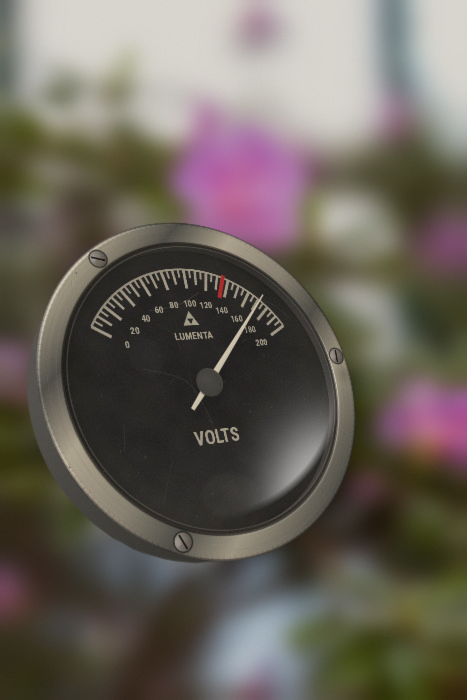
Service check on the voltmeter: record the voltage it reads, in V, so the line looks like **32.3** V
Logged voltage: **170** V
